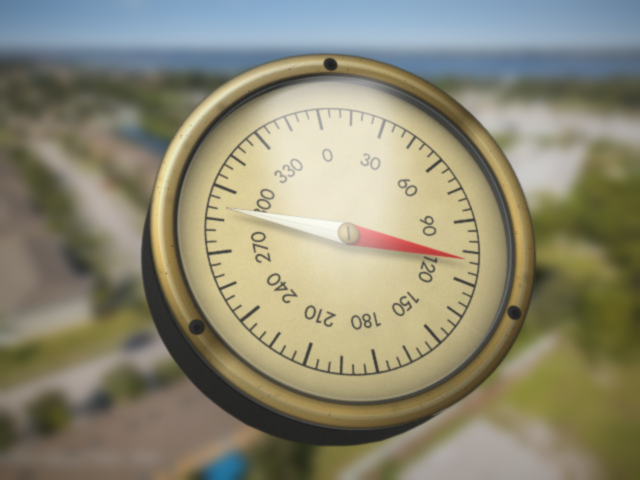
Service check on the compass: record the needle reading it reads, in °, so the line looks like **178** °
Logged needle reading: **110** °
